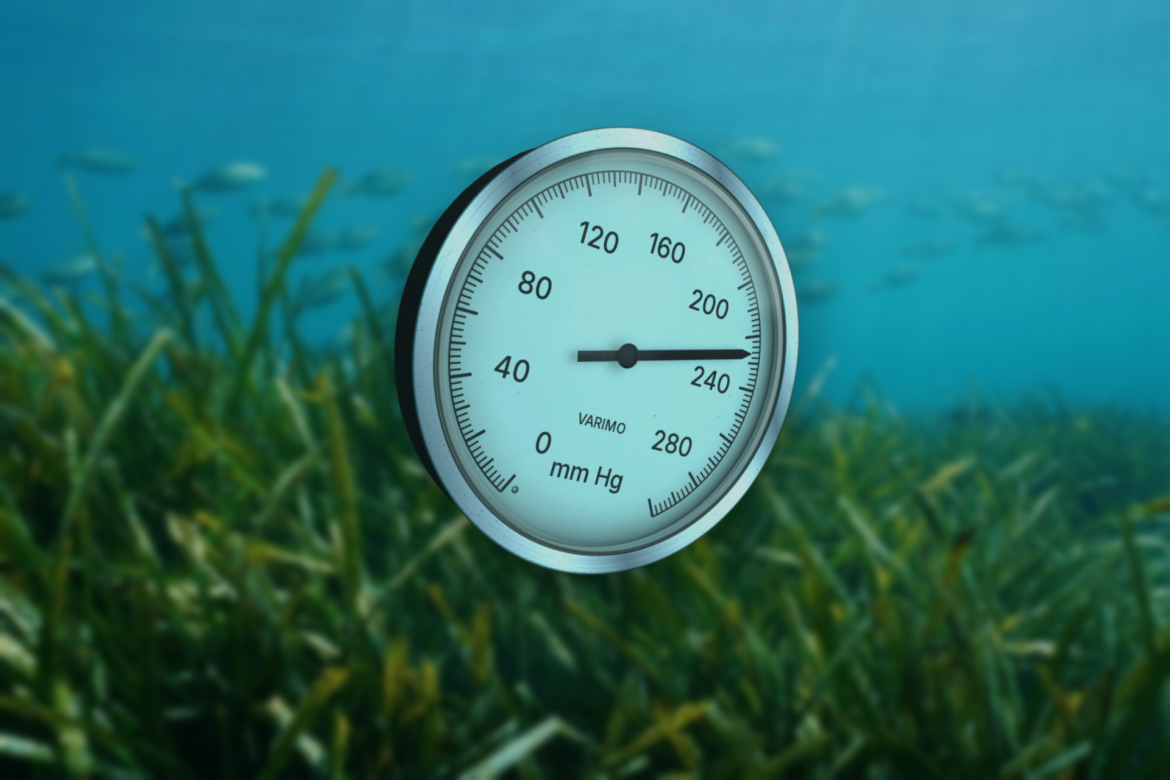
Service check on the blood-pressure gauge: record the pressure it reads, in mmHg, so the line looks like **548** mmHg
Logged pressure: **226** mmHg
